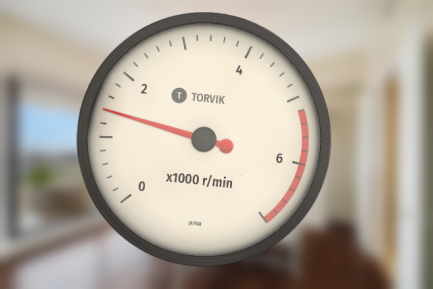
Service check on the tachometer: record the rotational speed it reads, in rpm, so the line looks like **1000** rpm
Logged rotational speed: **1400** rpm
